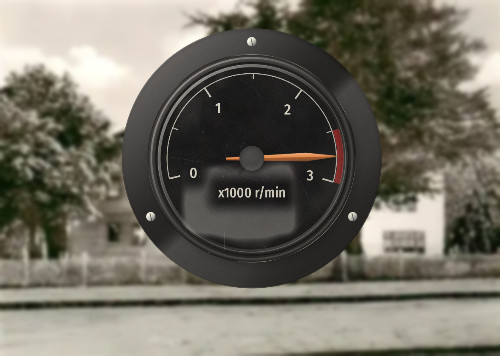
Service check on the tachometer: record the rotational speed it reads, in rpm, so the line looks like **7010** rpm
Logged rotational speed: **2750** rpm
